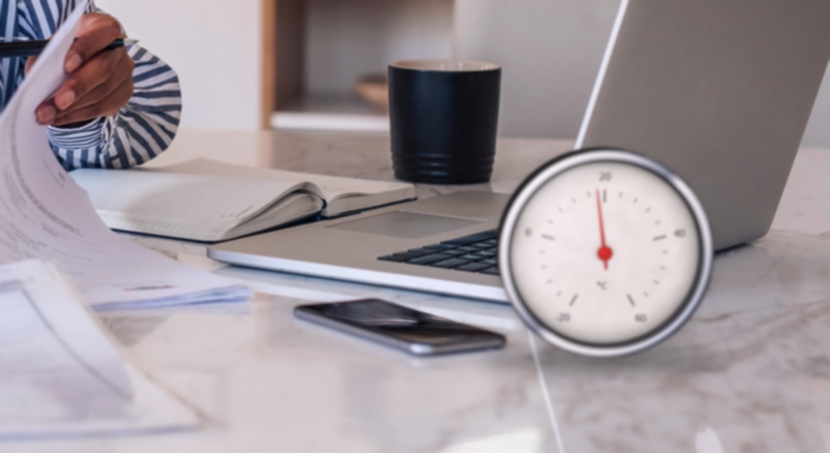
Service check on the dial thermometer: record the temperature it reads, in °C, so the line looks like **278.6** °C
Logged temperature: **18** °C
